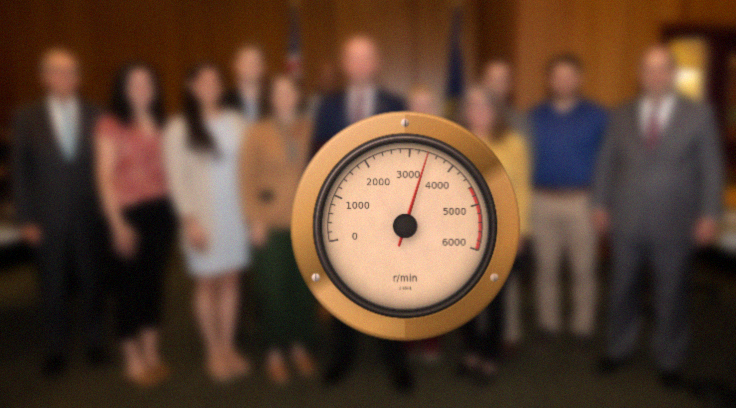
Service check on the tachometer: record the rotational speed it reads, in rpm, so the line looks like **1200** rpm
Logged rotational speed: **3400** rpm
